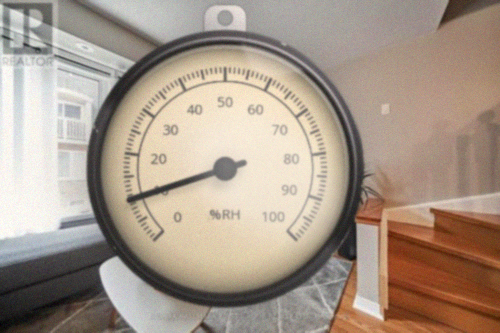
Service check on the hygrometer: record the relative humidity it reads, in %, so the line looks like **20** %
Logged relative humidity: **10** %
